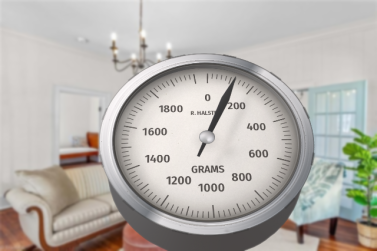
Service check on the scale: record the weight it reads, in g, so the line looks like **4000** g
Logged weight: **120** g
